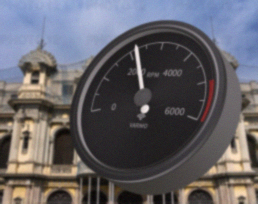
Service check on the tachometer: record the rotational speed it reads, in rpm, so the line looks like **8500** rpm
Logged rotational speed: **2250** rpm
